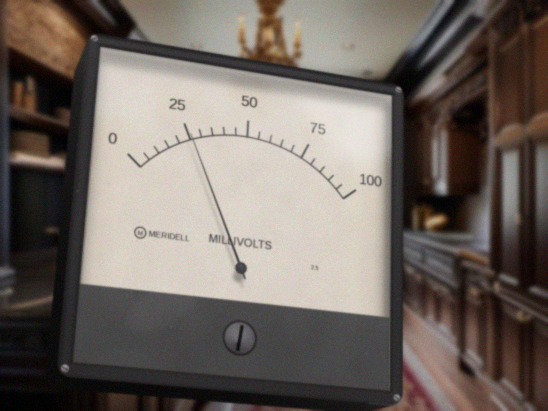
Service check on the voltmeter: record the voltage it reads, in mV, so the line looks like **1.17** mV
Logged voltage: **25** mV
